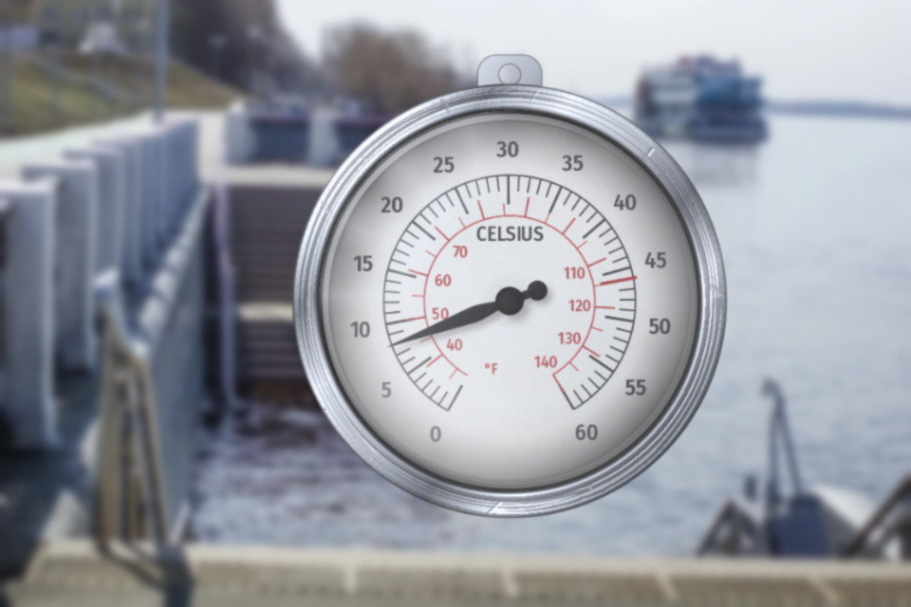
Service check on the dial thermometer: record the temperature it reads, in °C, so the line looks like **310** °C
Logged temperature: **8** °C
